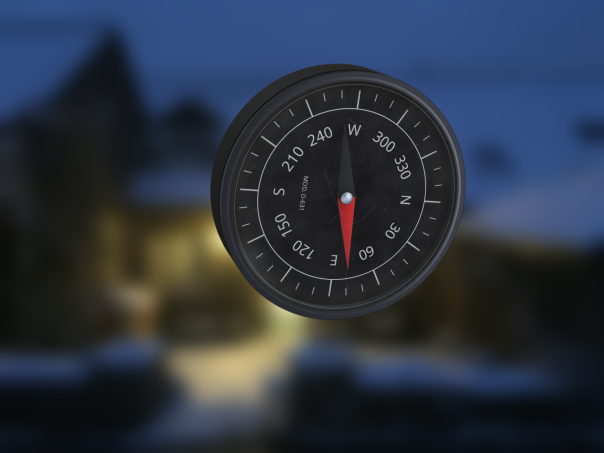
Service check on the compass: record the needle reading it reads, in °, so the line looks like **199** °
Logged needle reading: **80** °
